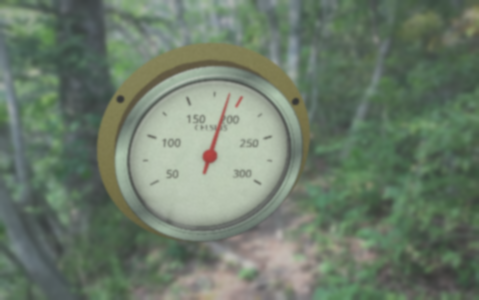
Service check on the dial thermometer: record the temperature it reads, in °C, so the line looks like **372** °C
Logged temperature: **187.5** °C
